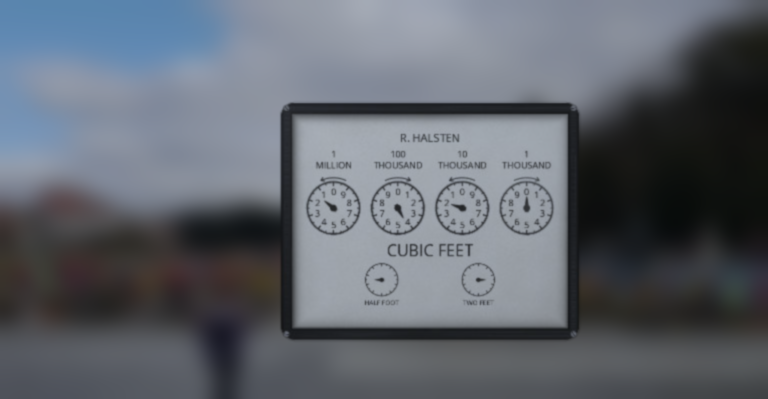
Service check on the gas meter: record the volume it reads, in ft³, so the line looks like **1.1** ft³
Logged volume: **142000** ft³
